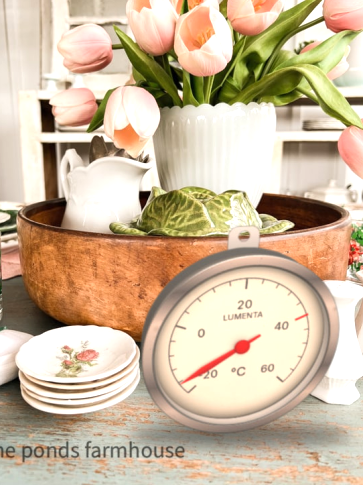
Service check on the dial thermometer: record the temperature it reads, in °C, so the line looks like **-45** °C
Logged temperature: **-16** °C
